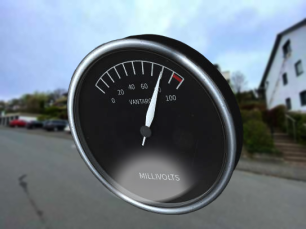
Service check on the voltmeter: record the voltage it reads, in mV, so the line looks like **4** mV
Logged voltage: **80** mV
